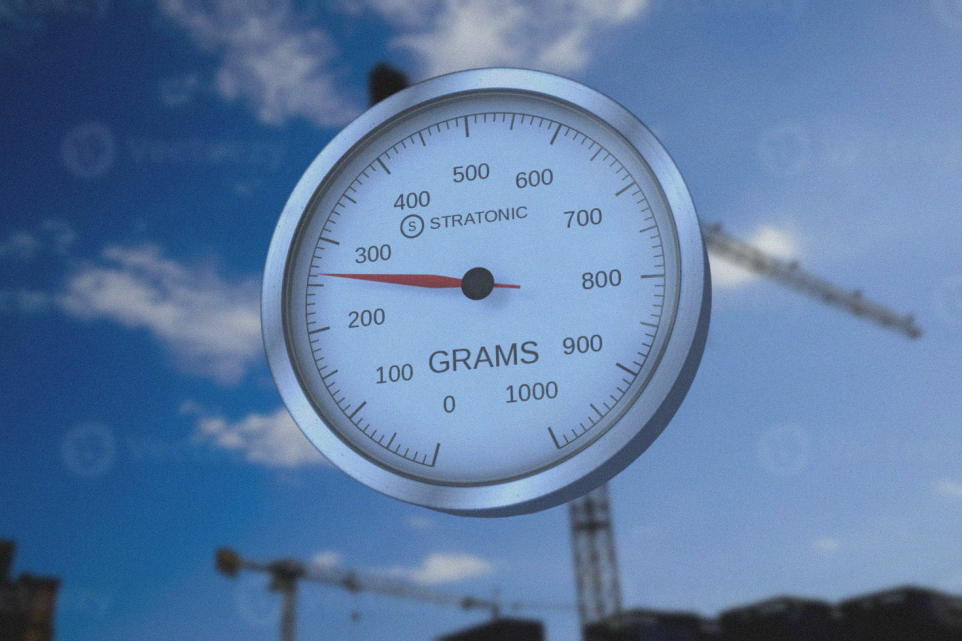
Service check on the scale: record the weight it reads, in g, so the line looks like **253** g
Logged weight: **260** g
